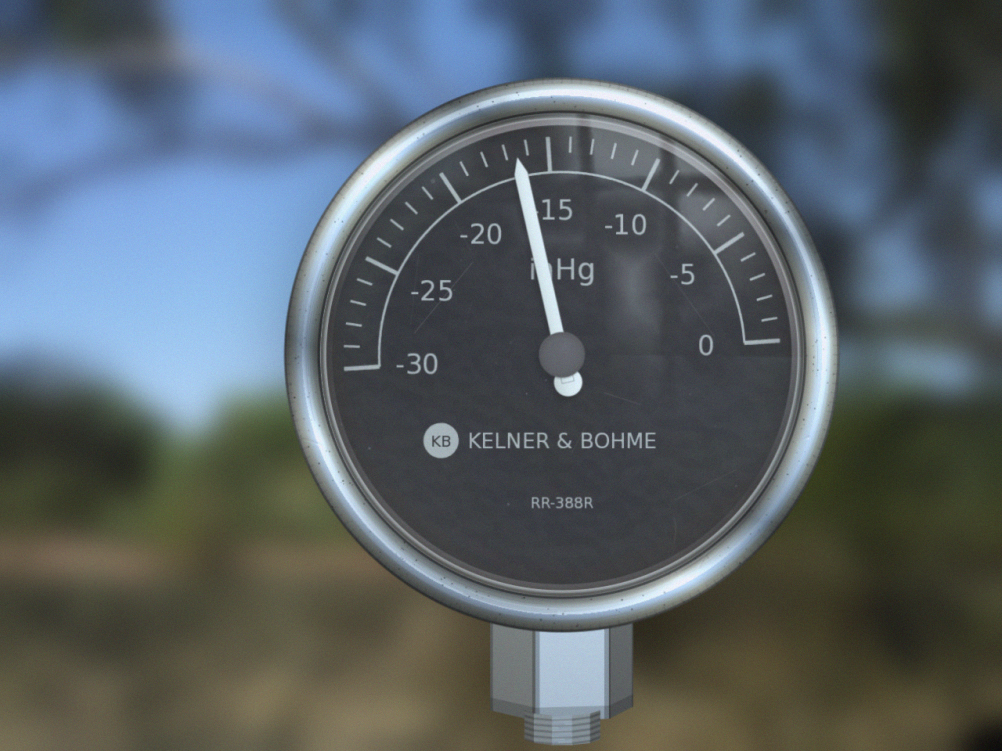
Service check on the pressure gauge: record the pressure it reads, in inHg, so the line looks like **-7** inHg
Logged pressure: **-16.5** inHg
